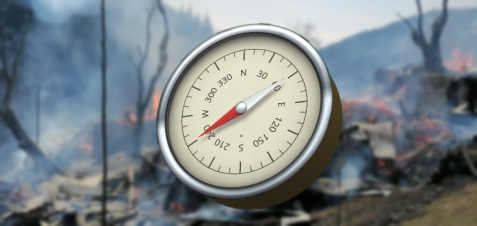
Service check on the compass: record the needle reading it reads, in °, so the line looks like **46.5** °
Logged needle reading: **240** °
